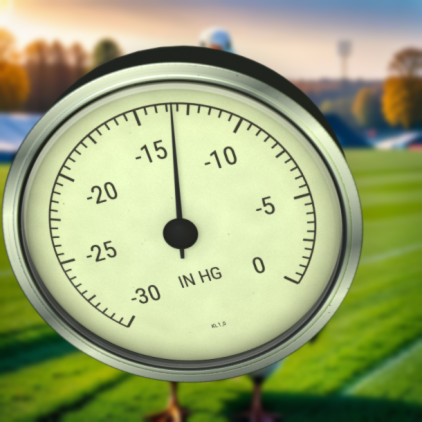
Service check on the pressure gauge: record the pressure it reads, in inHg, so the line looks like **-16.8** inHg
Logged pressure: **-13.25** inHg
